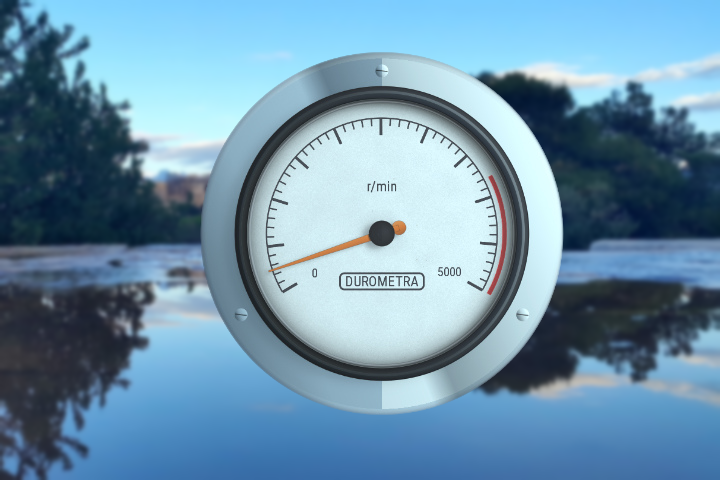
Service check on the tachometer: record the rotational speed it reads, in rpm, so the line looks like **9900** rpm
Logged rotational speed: **250** rpm
